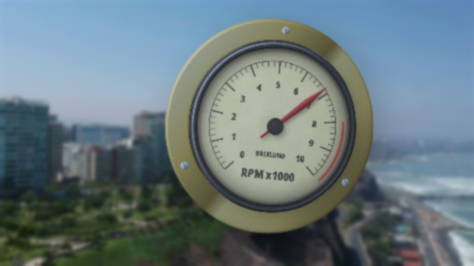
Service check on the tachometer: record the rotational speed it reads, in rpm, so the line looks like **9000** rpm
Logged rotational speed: **6800** rpm
